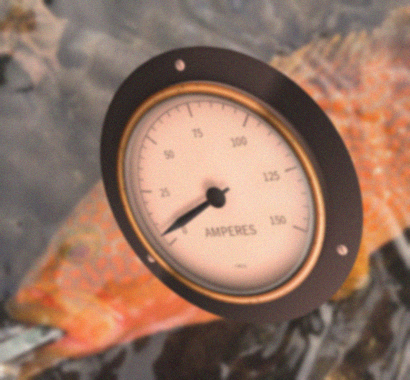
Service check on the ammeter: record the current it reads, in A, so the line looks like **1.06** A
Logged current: **5** A
